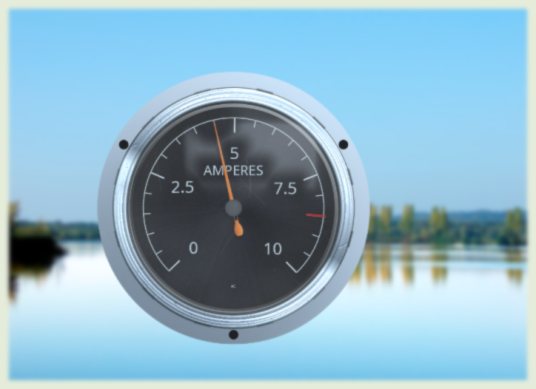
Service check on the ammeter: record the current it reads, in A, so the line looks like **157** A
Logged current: **4.5** A
